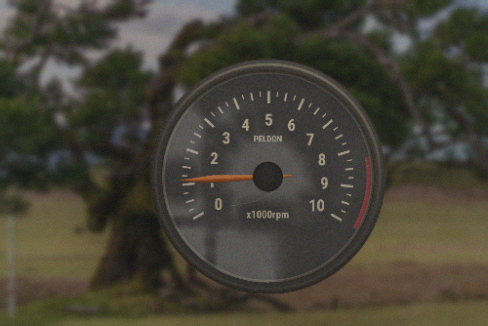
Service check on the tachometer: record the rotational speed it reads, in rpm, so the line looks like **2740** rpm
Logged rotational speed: **1125** rpm
